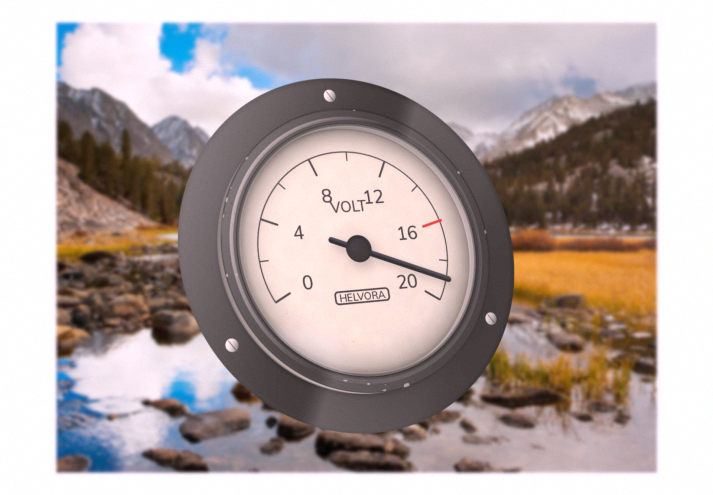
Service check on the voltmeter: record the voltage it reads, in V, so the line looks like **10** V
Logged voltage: **19** V
